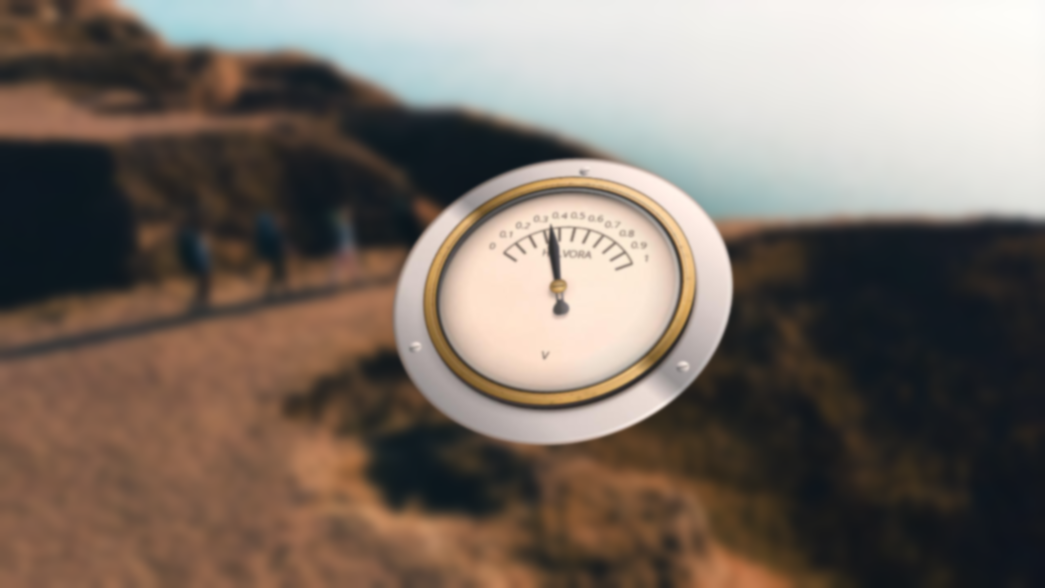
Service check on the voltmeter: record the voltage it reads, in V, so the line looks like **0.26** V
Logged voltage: **0.35** V
